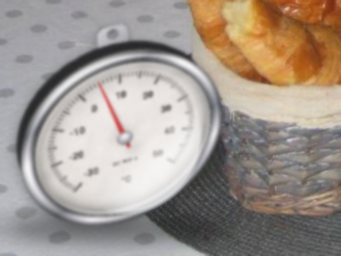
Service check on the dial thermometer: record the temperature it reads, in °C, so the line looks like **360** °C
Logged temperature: **5** °C
